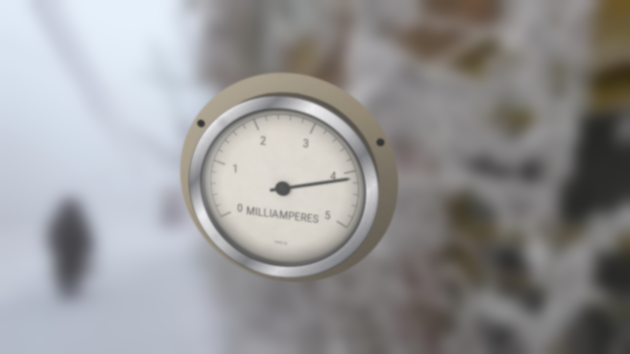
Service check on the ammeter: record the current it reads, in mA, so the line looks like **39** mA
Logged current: **4.1** mA
